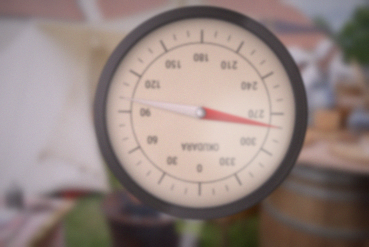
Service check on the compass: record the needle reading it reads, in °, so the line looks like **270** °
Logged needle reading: **280** °
